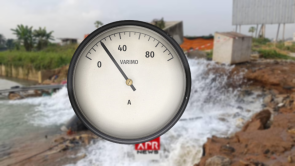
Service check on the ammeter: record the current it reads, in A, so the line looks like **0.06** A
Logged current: **20** A
